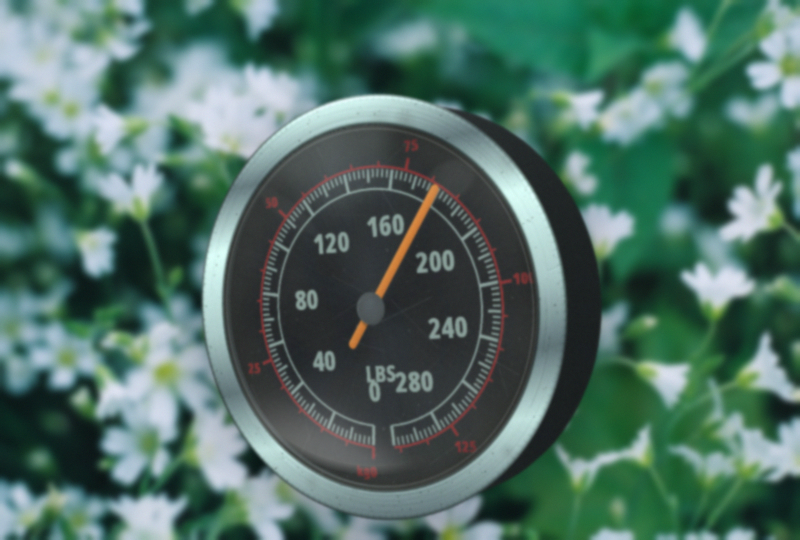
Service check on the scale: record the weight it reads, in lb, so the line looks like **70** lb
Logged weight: **180** lb
